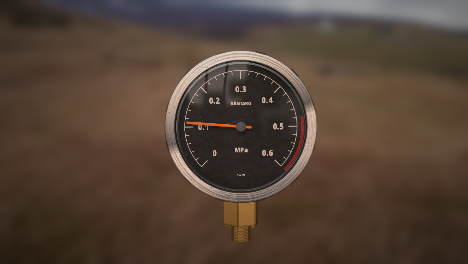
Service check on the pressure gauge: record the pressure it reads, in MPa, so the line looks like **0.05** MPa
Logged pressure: **0.11** MPa
